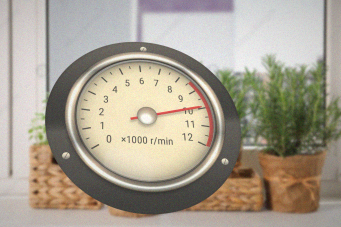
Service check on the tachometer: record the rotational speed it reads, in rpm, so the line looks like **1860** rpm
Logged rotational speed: **10000** rpm
